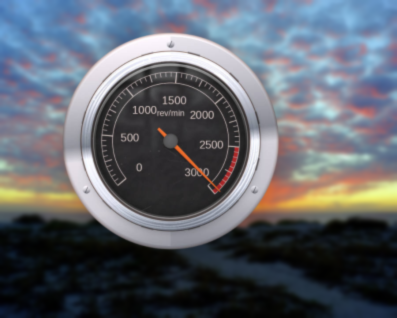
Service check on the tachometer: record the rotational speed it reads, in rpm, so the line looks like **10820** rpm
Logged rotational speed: **2950** rpm
